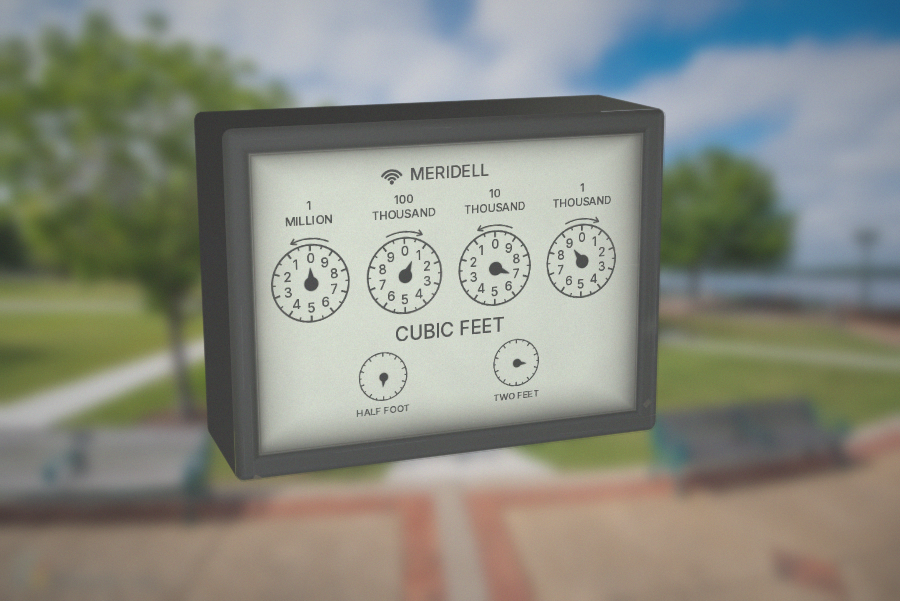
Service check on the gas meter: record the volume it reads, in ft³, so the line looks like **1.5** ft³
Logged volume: **6900** ft³
